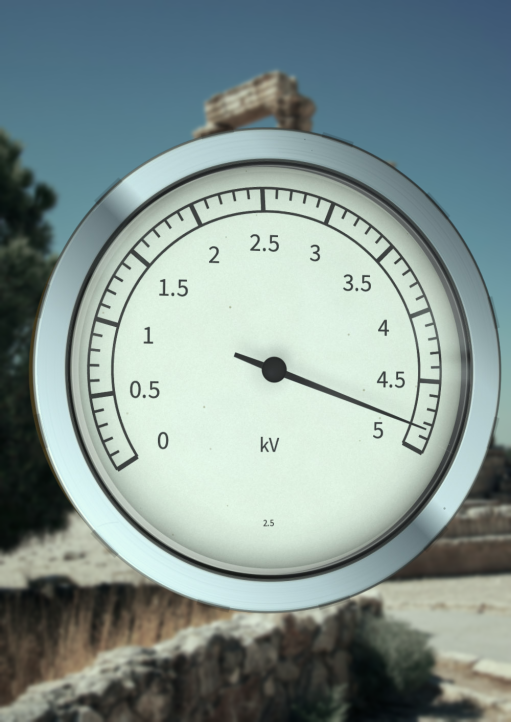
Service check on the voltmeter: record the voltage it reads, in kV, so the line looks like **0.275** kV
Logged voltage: **4.85** kV
